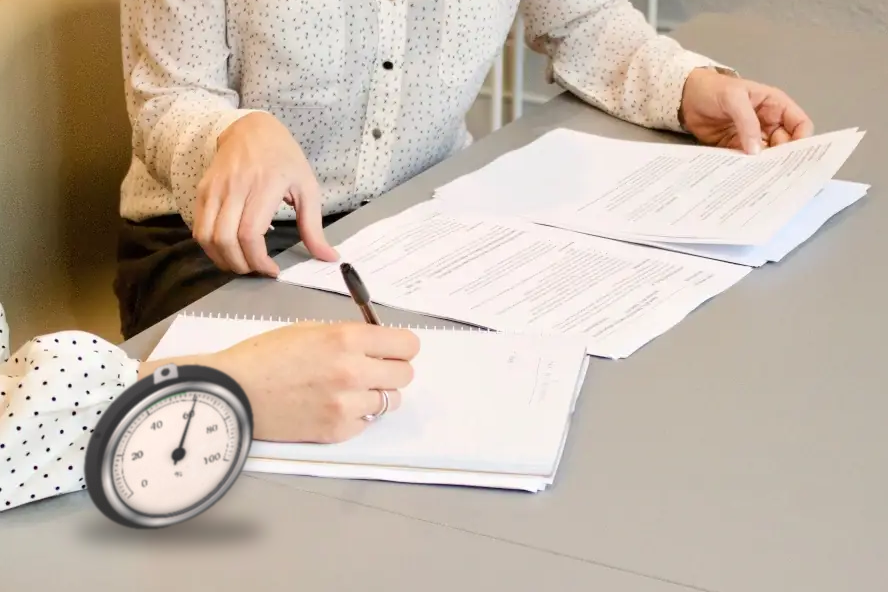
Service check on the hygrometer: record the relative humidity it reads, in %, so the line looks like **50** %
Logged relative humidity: **60** %
